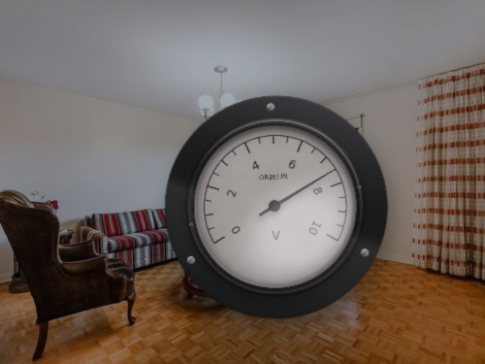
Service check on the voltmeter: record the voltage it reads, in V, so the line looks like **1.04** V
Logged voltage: **7.5** V
